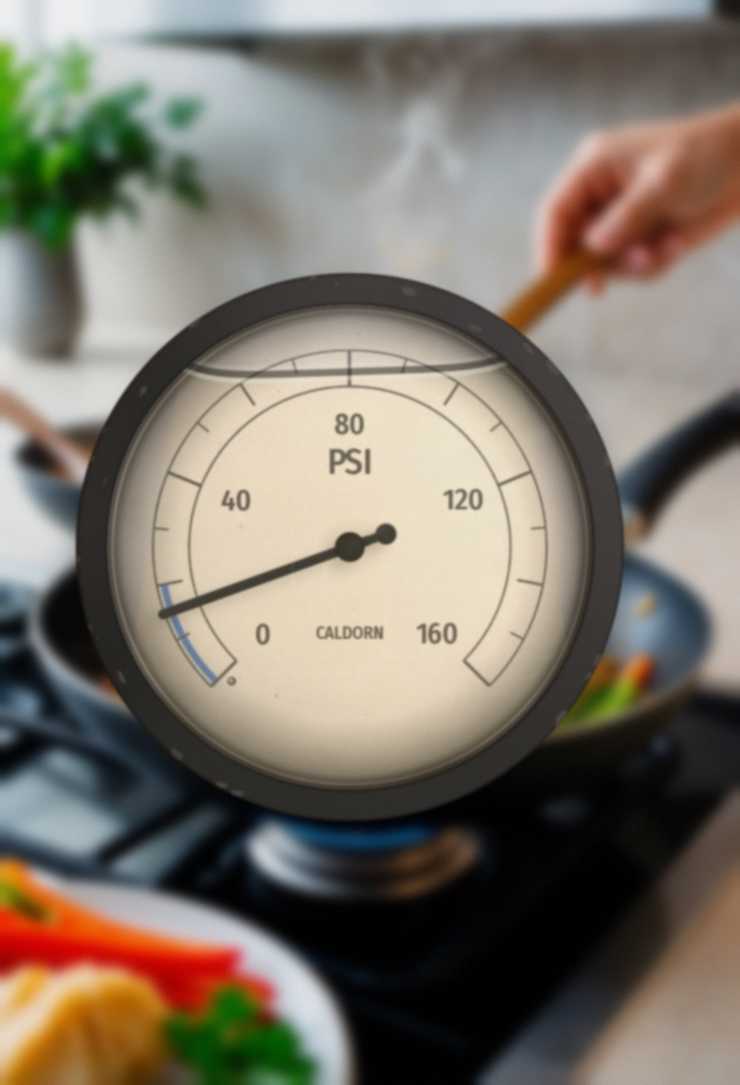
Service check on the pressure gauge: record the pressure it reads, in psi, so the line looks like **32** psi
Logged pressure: **15** psi
